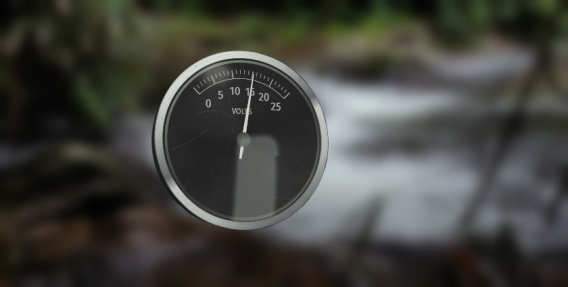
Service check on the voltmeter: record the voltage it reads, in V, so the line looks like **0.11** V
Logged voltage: **15** V
